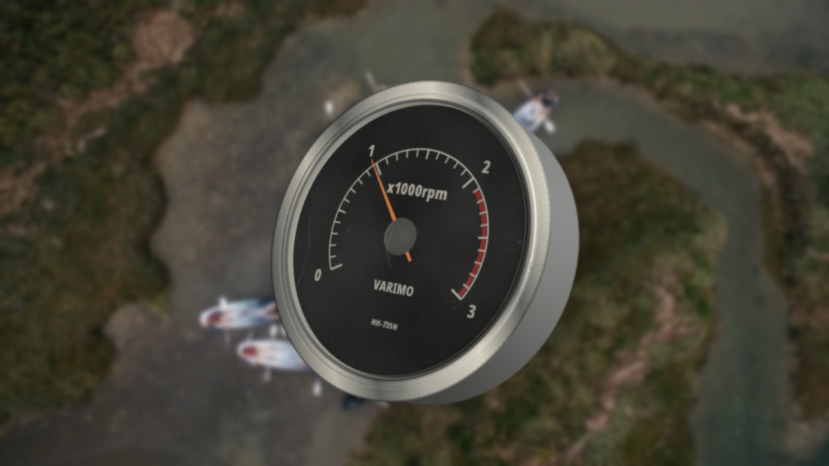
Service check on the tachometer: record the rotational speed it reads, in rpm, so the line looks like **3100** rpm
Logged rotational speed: **1000** rpm
